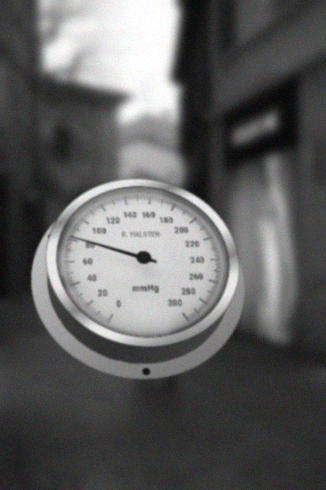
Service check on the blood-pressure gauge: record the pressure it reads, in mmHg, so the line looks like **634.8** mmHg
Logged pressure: **80** mmHg
